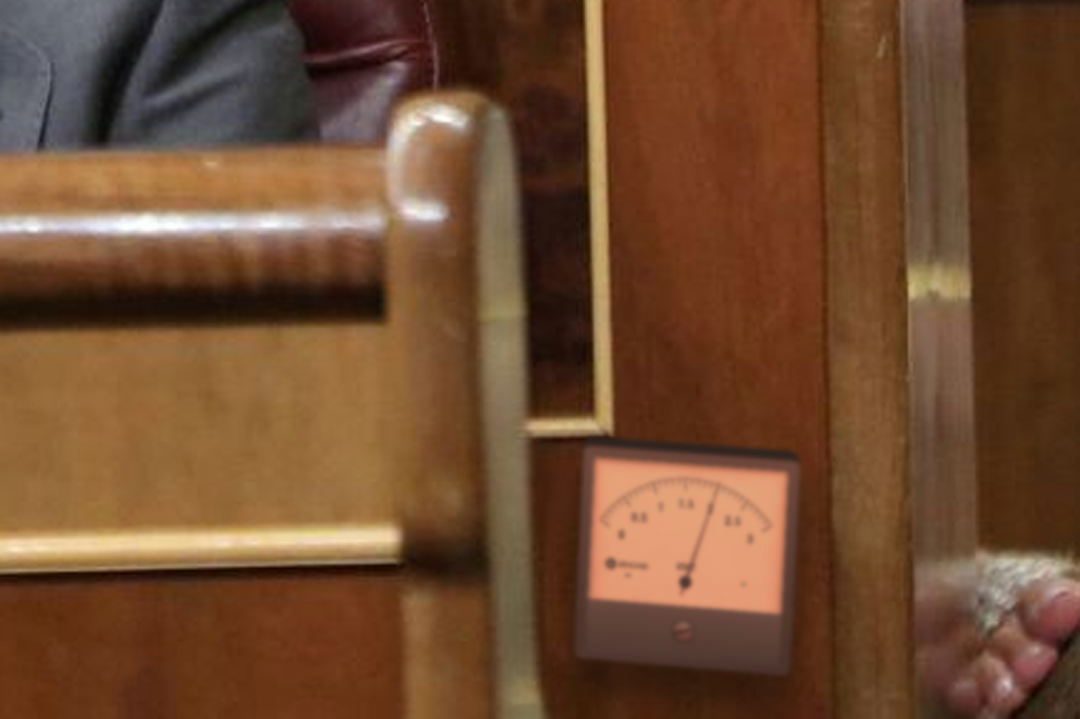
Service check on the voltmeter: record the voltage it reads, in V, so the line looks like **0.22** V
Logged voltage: **2** V
